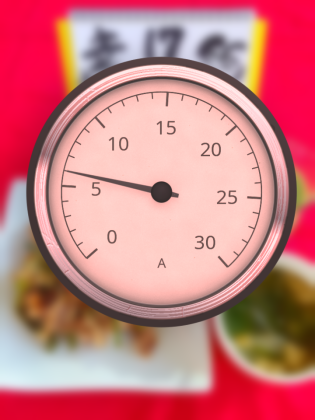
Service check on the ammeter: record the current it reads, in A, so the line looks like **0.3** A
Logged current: **6** A
